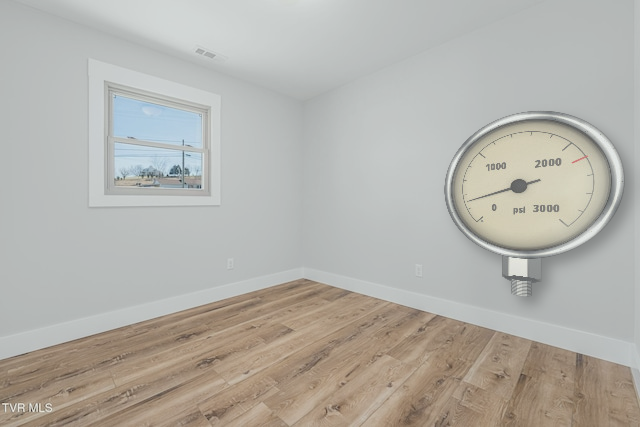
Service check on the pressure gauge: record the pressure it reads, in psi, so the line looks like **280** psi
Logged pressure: **300** psi
